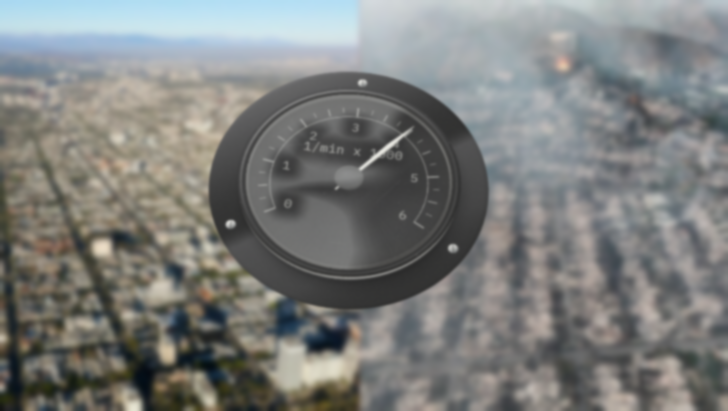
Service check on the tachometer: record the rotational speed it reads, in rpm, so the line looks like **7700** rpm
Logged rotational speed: **4000** rpm
